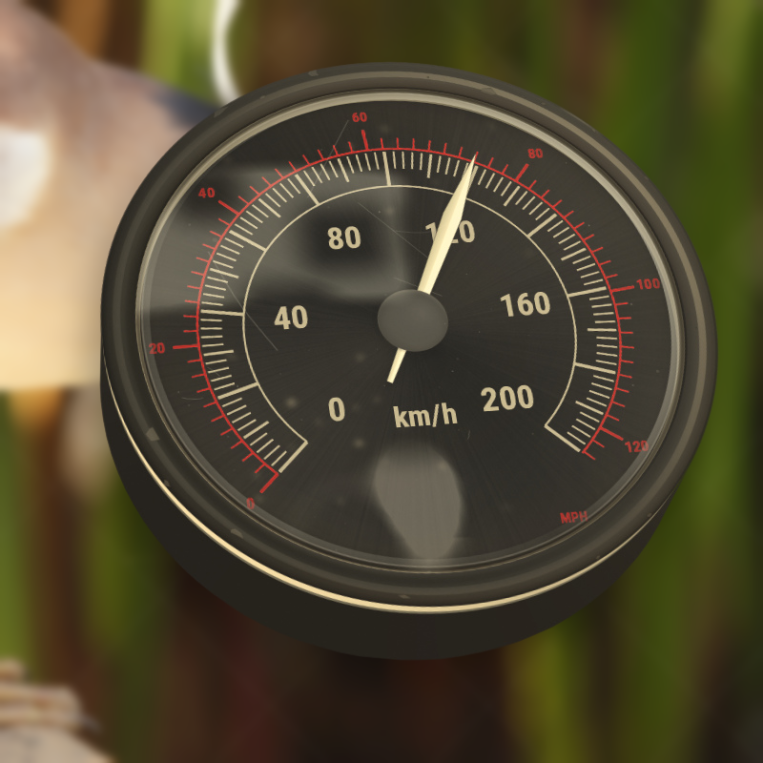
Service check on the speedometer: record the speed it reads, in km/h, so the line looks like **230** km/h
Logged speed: **119** km/h
